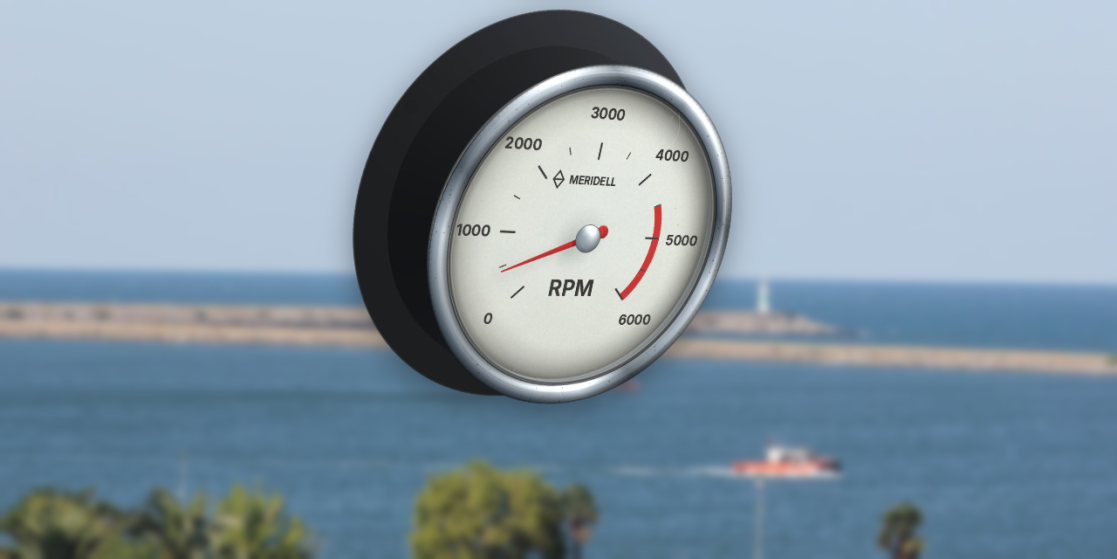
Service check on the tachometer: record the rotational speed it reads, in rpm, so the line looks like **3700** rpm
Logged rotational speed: **500** rpm
